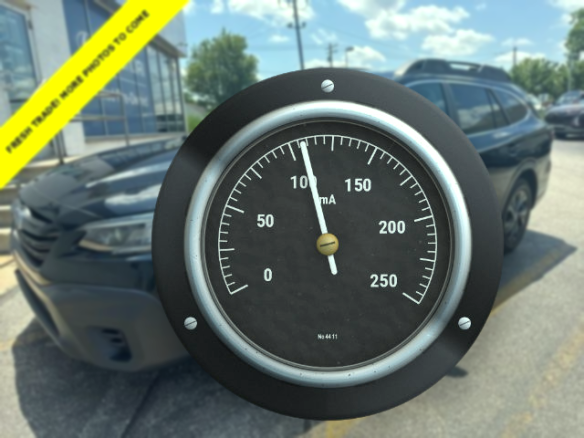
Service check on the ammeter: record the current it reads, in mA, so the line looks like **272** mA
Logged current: **107.5** mA
